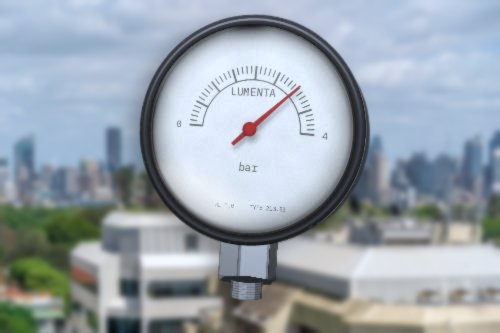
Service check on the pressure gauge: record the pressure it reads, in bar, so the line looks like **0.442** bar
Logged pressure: **3** bar
